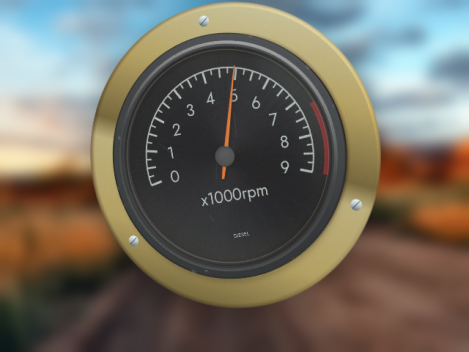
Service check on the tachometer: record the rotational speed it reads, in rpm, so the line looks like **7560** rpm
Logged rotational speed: **5000** rpm
